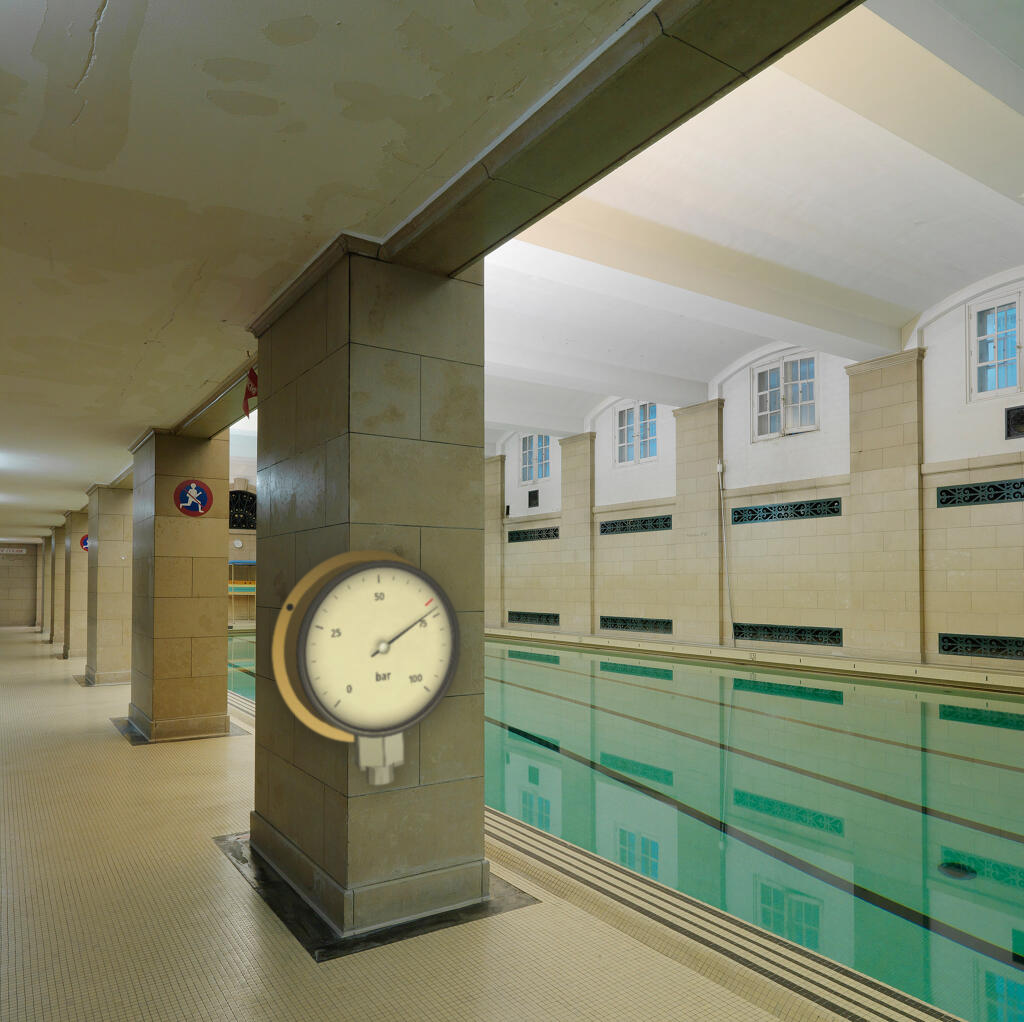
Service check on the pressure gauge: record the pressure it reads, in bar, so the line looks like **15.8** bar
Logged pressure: **72.5** bar
